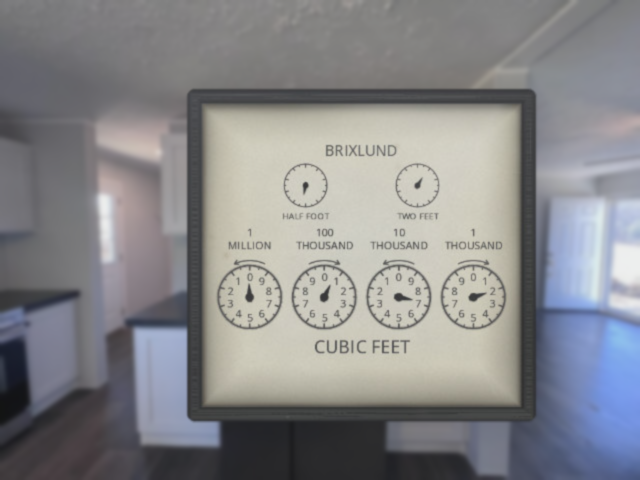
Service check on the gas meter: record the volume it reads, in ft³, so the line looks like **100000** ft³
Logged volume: **7200** ft³
